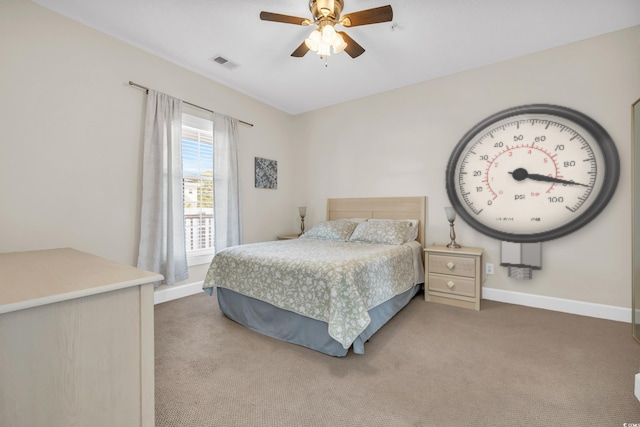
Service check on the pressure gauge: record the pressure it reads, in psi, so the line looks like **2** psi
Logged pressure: **90** psi
